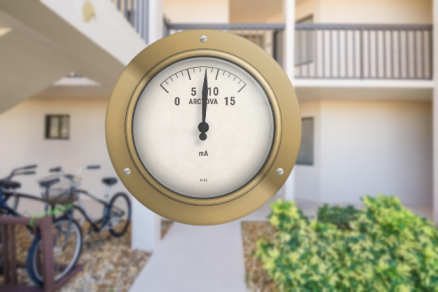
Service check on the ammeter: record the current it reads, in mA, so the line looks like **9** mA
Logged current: **8** mA
